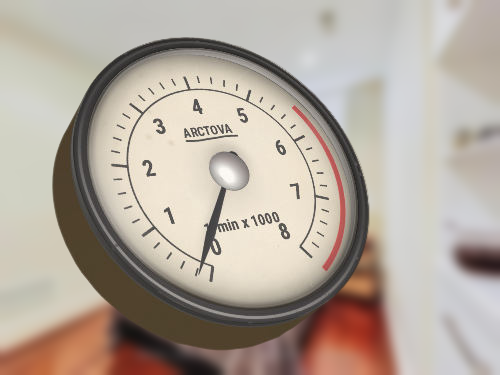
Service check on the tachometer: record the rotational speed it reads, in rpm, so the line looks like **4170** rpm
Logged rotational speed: **200** rpm
